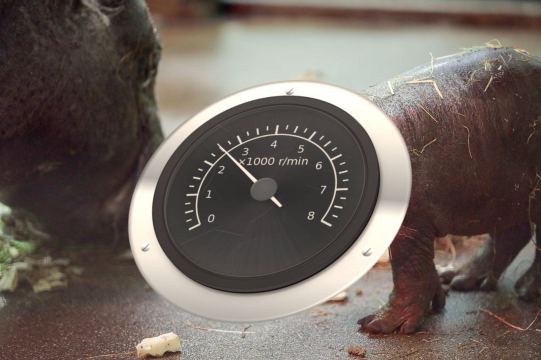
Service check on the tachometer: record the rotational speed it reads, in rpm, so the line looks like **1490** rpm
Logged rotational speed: **2500** rpm
